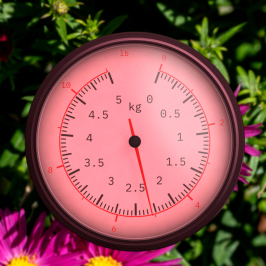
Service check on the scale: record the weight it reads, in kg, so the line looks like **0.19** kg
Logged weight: **2.3** kg
